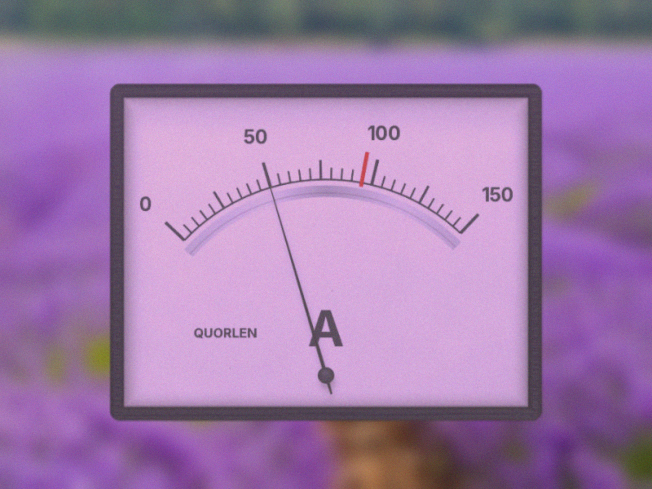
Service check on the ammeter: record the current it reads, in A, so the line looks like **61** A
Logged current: **50** A
